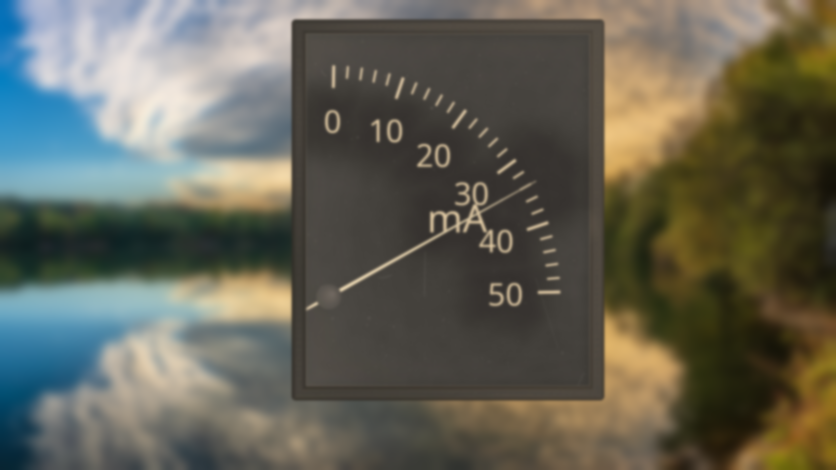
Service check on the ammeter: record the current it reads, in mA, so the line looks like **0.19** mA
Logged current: **34** mA
